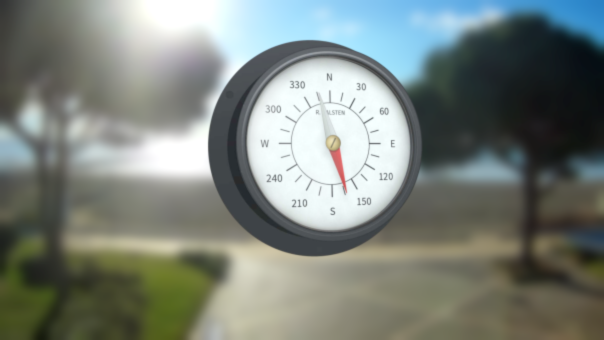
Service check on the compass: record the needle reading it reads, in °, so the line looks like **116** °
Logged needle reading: **165** °
